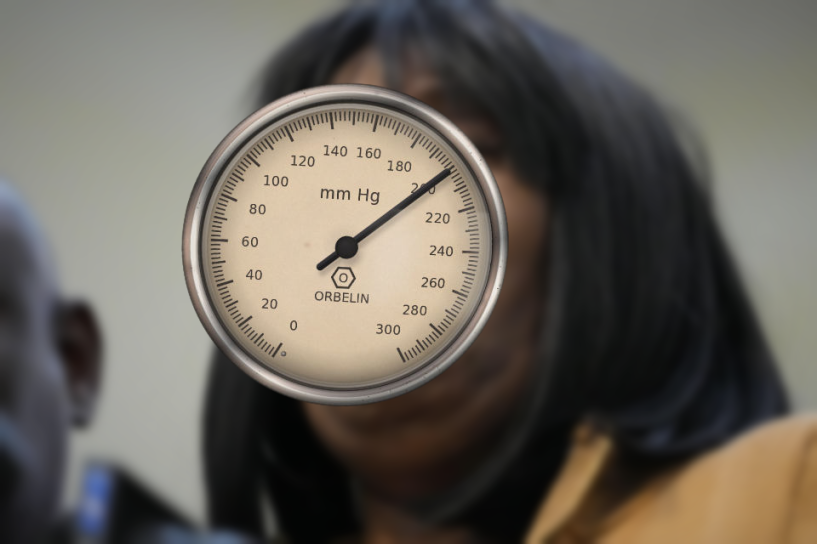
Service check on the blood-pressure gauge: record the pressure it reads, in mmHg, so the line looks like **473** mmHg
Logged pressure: **200** mmHg
